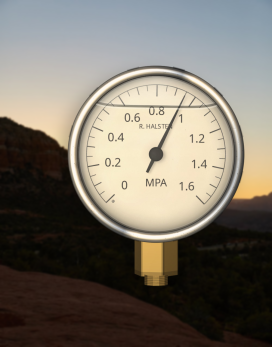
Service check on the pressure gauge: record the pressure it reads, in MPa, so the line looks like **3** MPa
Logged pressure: **0.95** MPa
